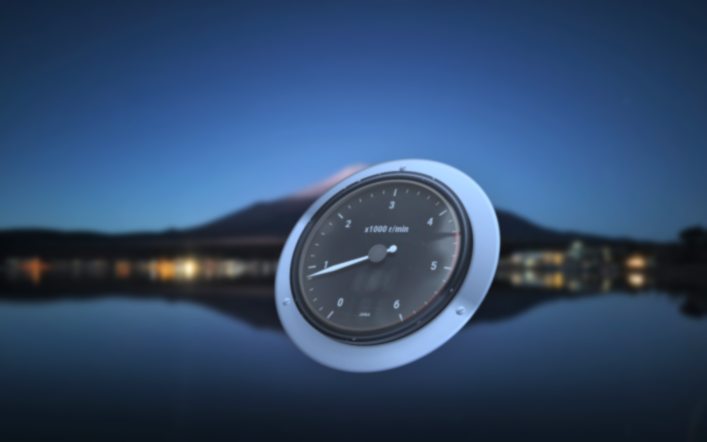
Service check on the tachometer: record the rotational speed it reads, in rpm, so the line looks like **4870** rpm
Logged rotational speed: **800** rpm
